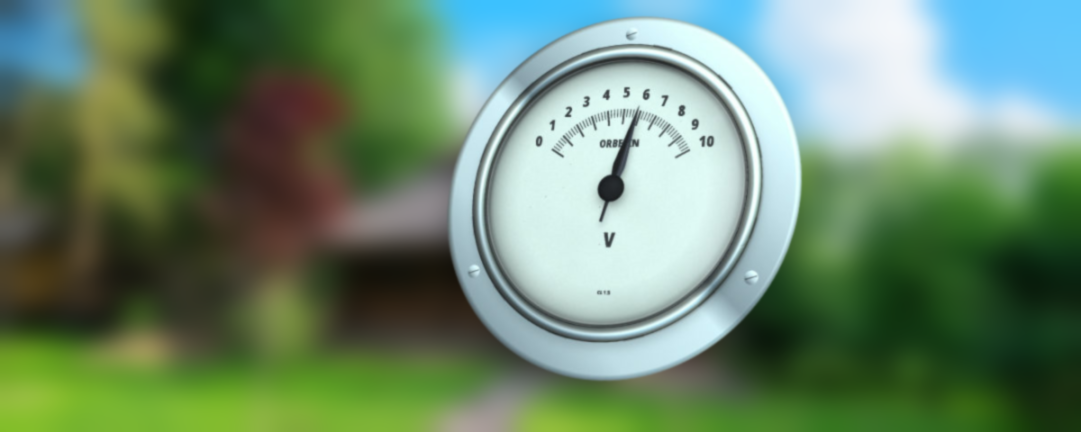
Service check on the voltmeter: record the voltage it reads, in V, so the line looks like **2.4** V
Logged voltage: **6** V
